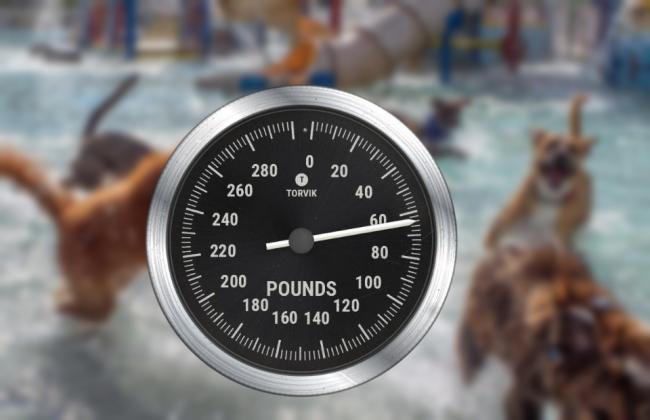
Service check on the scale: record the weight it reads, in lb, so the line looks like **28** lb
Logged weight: **64** lb
